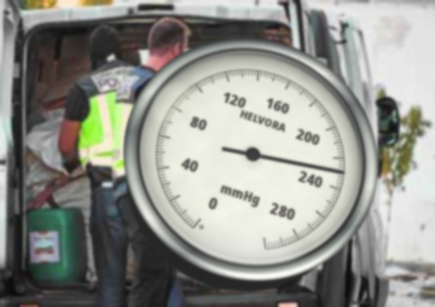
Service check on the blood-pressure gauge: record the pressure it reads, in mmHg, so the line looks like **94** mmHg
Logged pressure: **230** mmHg
